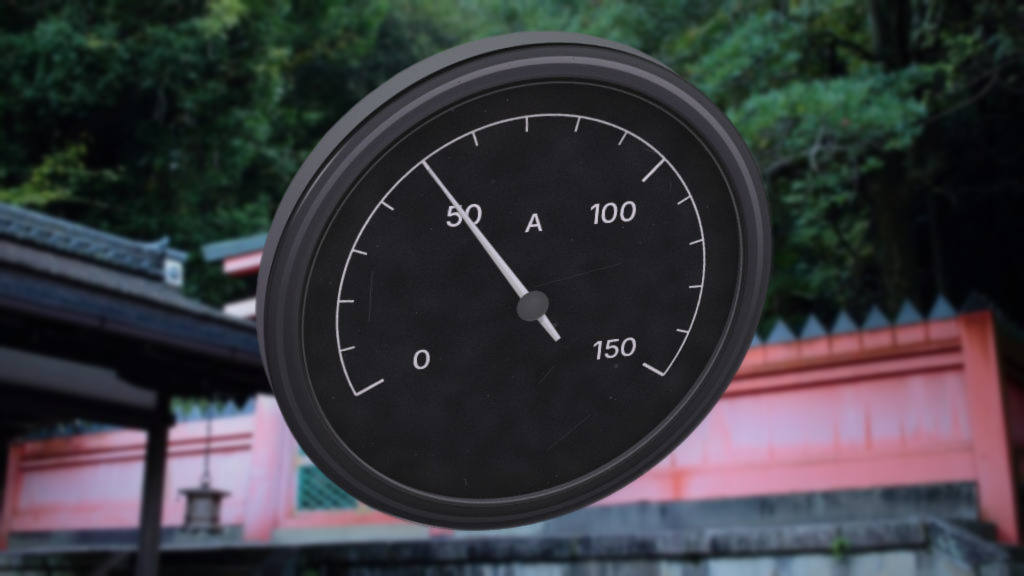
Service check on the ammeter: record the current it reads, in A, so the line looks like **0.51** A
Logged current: **50** A
